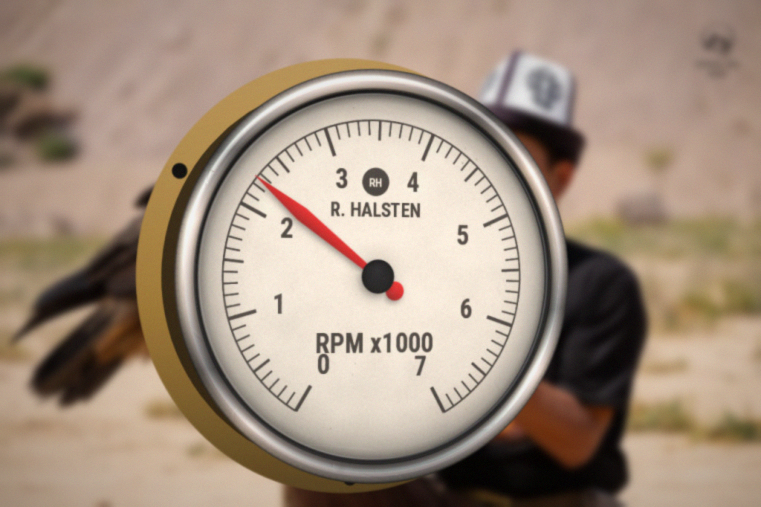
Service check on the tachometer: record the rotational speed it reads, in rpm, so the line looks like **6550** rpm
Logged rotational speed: **2250** rpm
